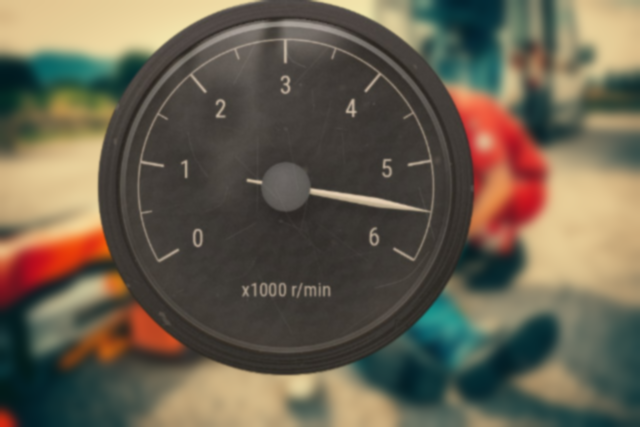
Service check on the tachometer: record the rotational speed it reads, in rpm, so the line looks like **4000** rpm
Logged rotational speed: **5500** rpm
